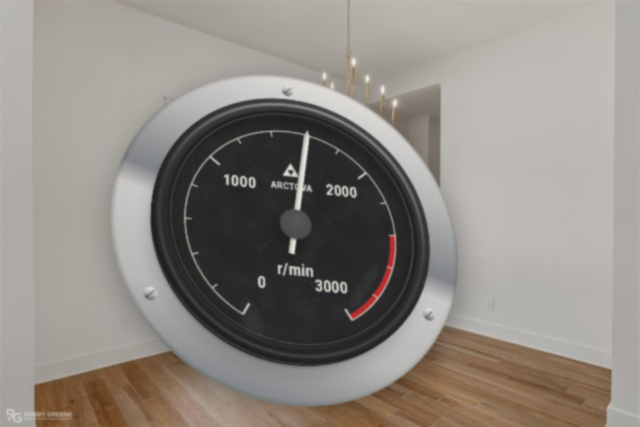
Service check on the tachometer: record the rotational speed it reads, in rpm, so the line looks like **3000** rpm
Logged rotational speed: **1600** rpm
